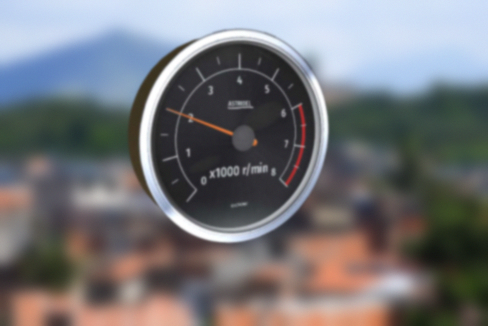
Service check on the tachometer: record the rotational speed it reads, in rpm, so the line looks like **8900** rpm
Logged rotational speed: **2000** rpm
